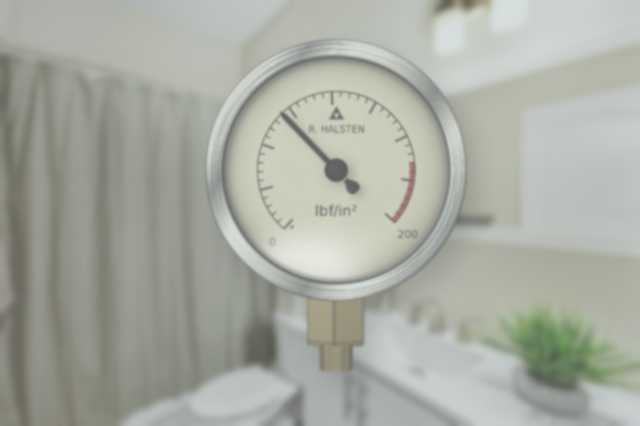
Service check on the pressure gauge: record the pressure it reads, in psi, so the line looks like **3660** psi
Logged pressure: **70** psi
